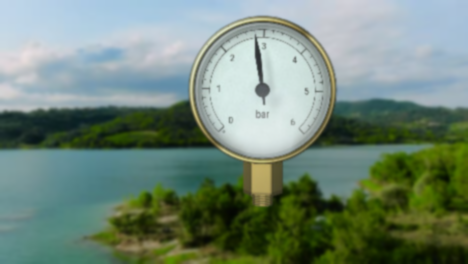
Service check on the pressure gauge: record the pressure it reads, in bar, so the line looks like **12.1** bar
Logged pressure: **2.8** bar
